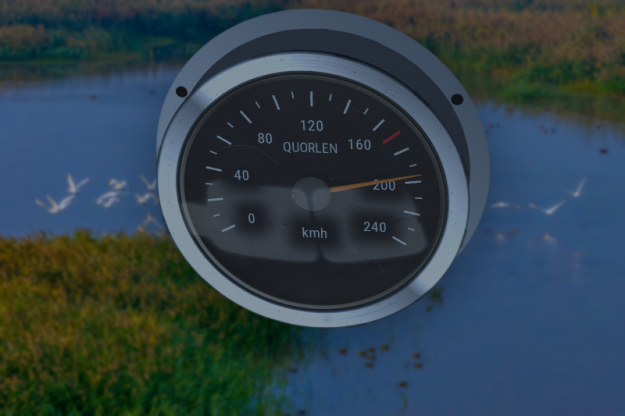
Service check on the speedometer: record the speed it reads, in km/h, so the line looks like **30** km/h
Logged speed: **195** km/h
